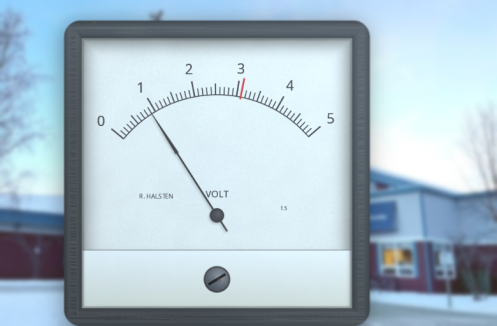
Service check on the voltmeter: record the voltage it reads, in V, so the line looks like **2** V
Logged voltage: **0.9** V
